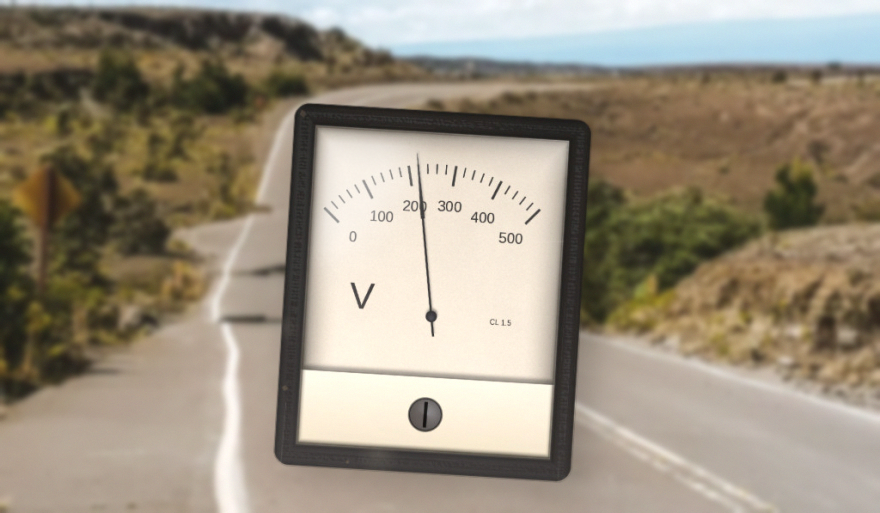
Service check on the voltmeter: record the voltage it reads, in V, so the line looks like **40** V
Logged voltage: **220** V
